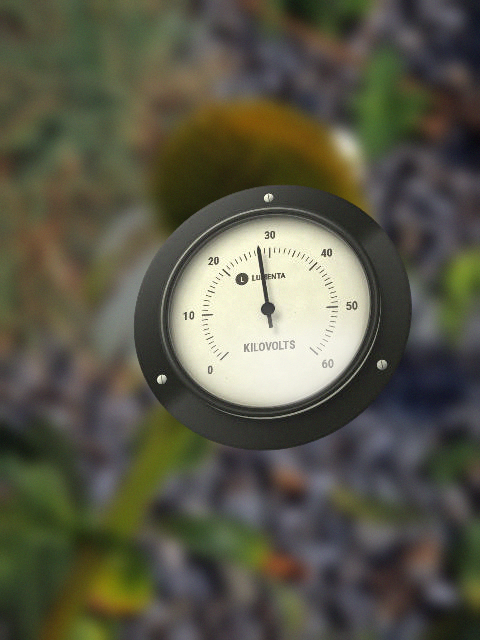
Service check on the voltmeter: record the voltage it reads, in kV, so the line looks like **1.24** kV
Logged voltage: **28** kV
